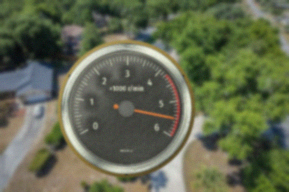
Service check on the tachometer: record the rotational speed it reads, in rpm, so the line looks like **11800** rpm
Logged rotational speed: **5500** rpm
